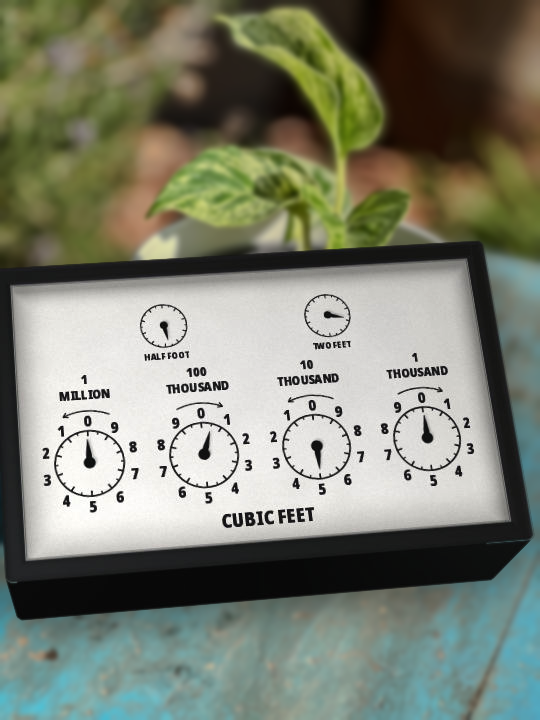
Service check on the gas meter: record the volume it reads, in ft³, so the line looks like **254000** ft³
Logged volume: **5000** ft³
